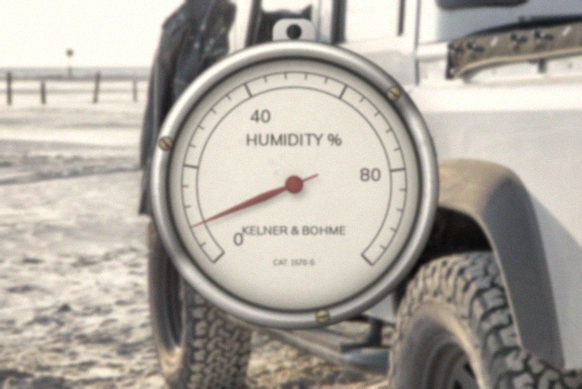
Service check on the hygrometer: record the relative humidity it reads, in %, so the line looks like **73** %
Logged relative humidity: **8** %
